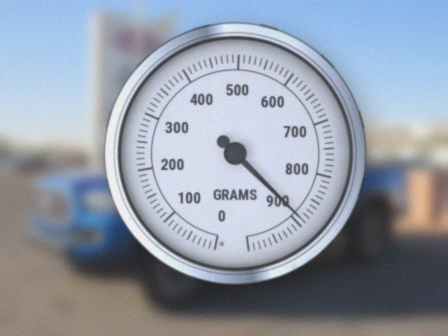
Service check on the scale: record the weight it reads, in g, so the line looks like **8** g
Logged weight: **890** g
